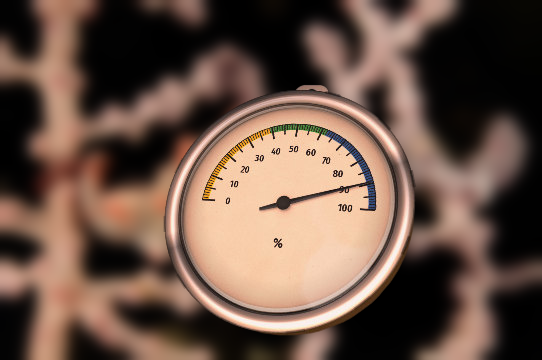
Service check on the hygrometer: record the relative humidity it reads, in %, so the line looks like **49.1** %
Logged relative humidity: **90** %
